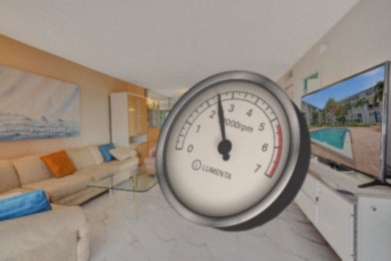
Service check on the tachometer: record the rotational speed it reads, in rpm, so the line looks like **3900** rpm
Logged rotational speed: **2500** rpm
